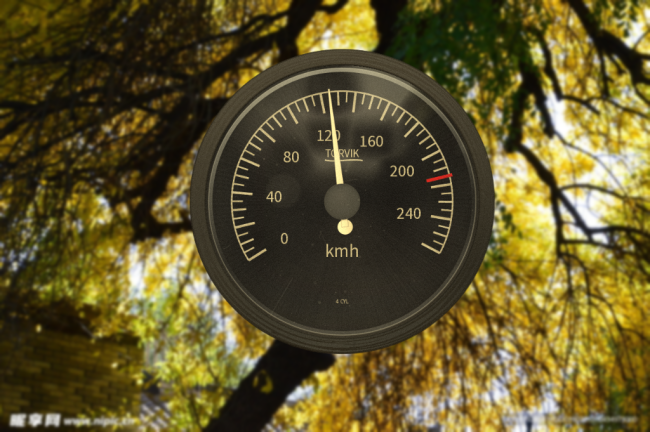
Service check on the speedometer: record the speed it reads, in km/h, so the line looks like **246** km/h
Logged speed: **125** km/h
